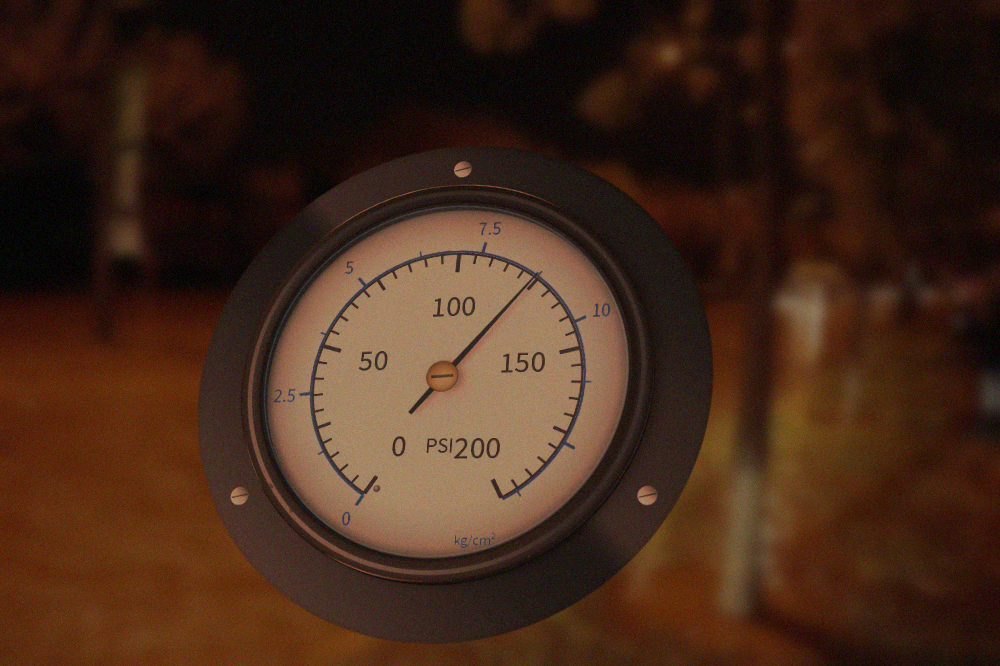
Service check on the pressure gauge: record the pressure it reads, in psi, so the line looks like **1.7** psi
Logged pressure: **125** psi
